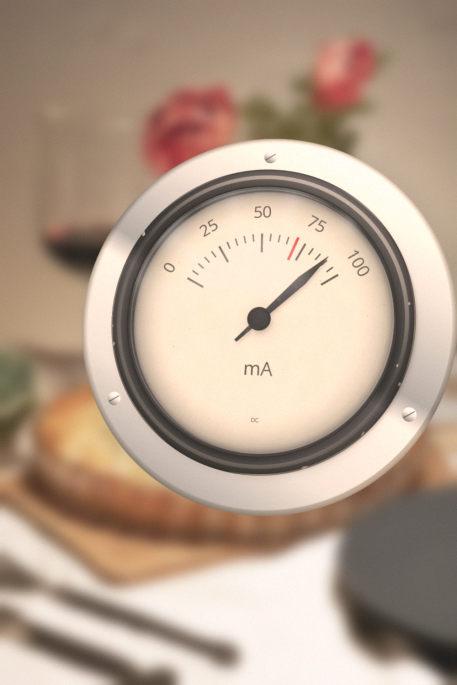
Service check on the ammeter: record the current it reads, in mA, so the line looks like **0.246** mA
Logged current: **90** mA
